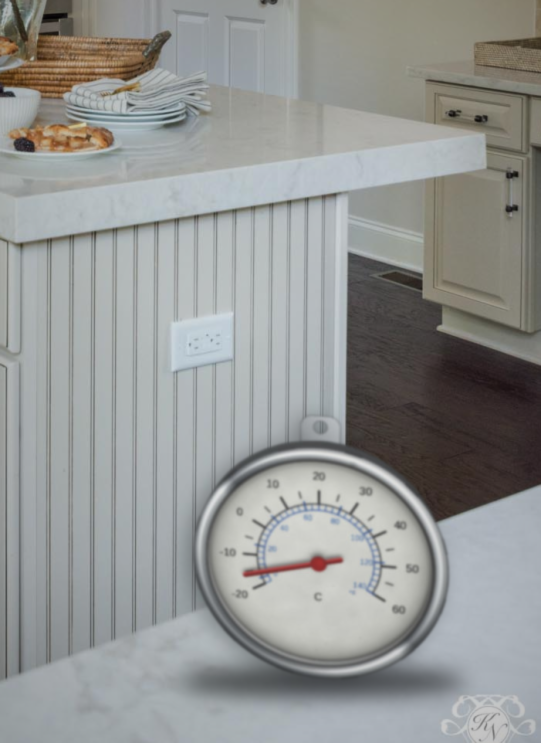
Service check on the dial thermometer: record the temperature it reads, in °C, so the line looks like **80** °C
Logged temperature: **-15** °C
